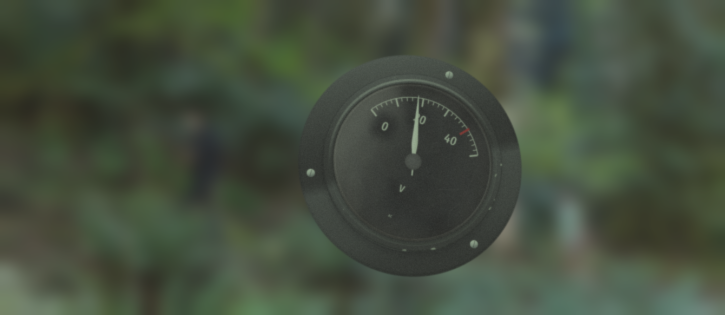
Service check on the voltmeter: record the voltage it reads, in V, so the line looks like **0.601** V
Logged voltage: **18** V
